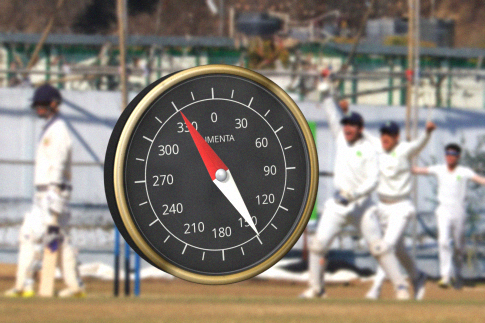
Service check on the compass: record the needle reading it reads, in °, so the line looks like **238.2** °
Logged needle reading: **330** °
